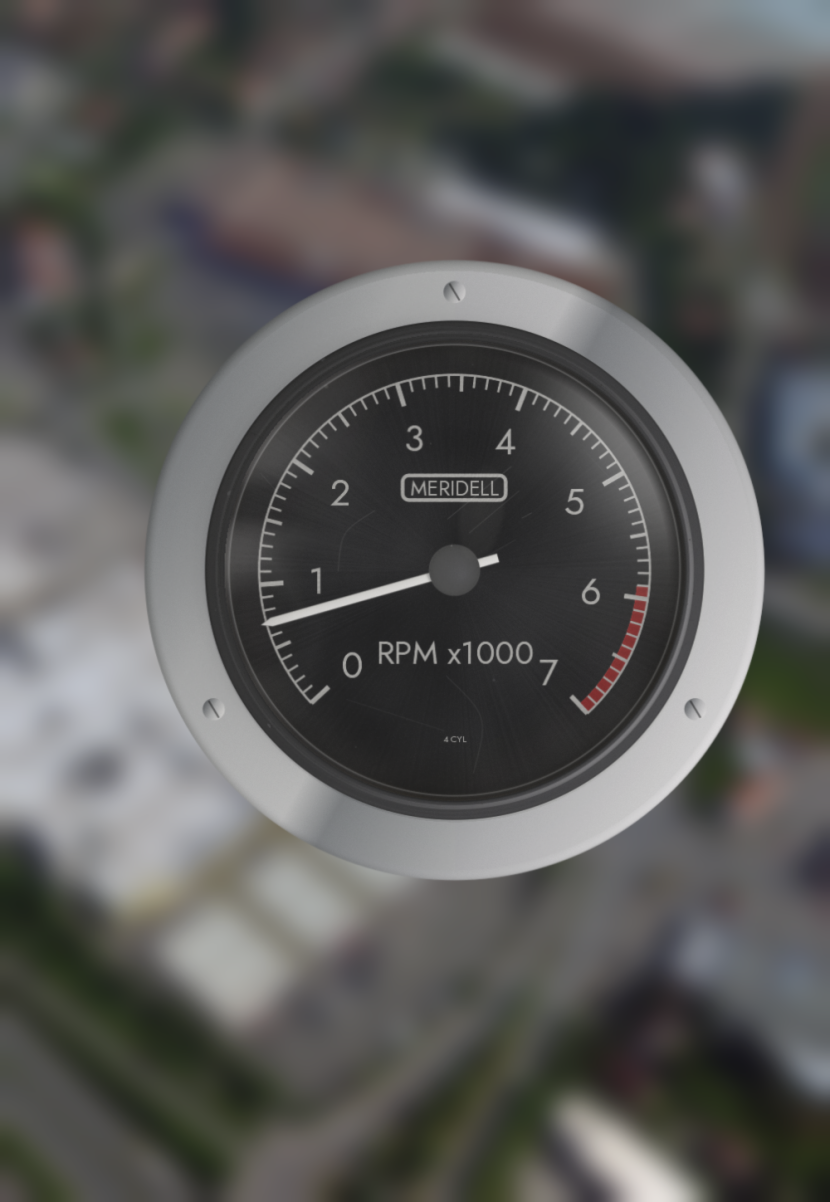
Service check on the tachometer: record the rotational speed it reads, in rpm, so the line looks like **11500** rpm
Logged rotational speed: **700** rpm
